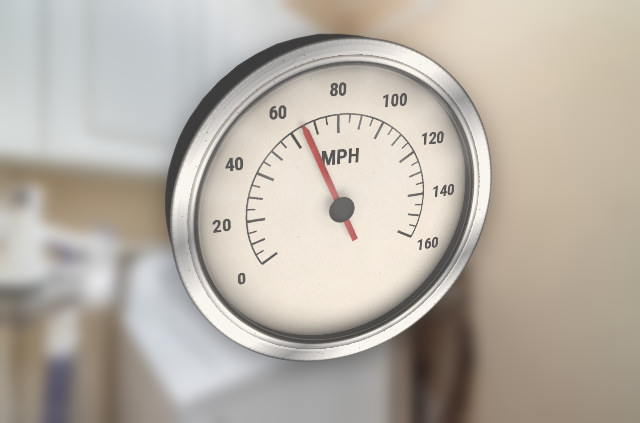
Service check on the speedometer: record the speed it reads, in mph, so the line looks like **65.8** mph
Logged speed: **65** mph
